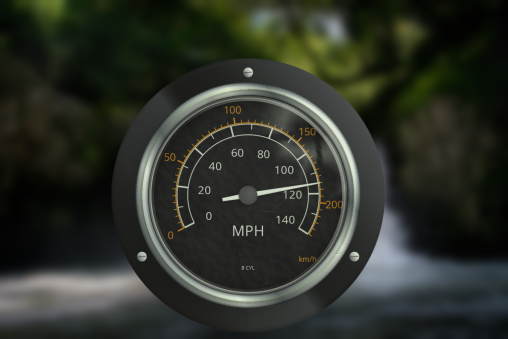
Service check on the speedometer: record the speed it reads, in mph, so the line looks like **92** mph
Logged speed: **115** mph
